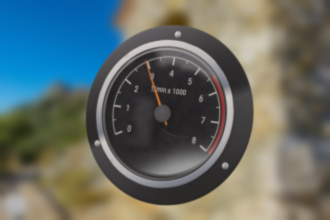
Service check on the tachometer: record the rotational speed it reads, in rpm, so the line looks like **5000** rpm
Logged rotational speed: **3000** rpm
